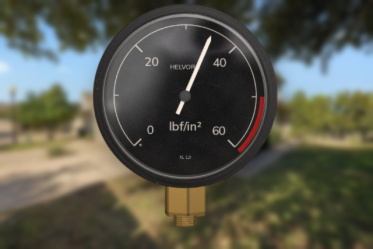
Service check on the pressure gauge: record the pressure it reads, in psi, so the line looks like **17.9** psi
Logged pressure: **35** psi
